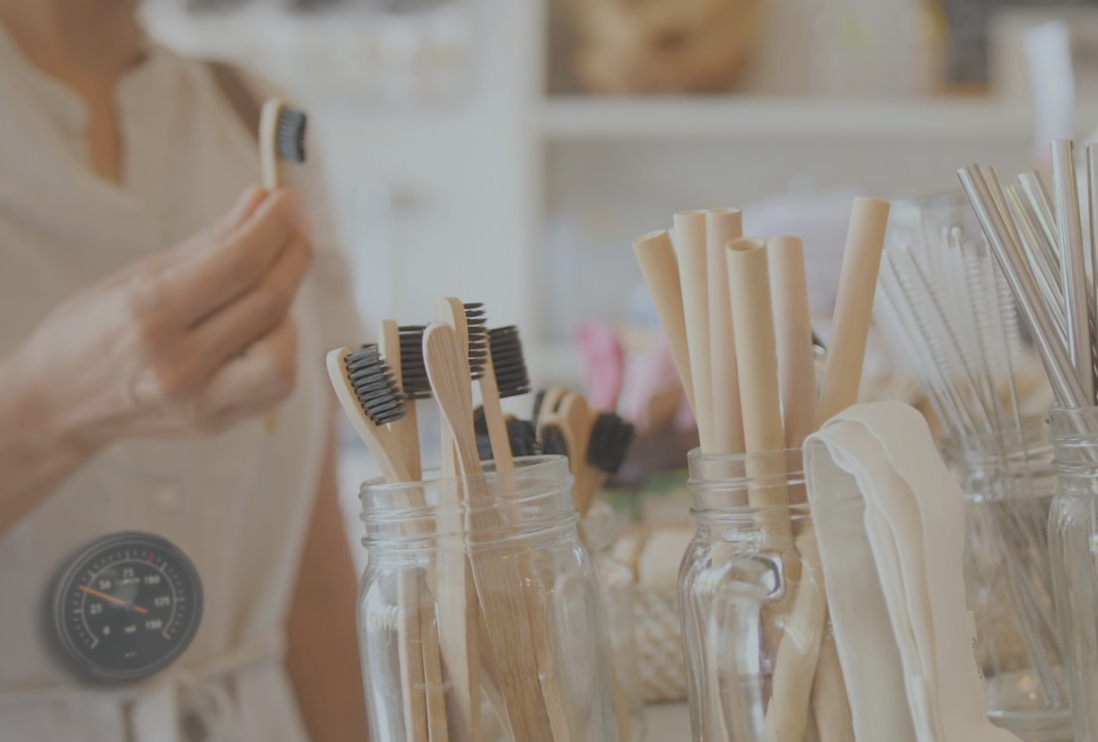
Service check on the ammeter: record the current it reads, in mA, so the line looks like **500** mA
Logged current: **40** mA
